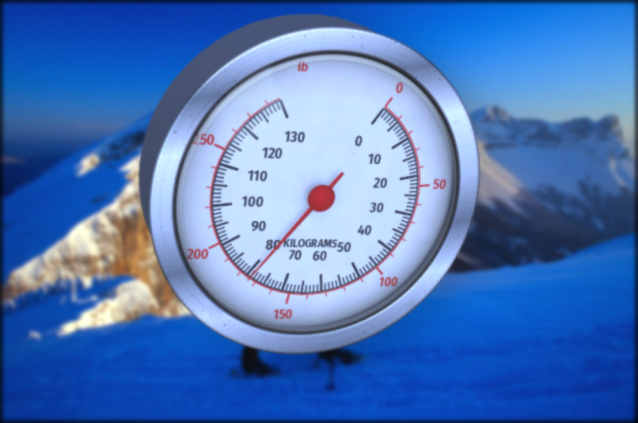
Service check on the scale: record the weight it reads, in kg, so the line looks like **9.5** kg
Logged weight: **80** kg
